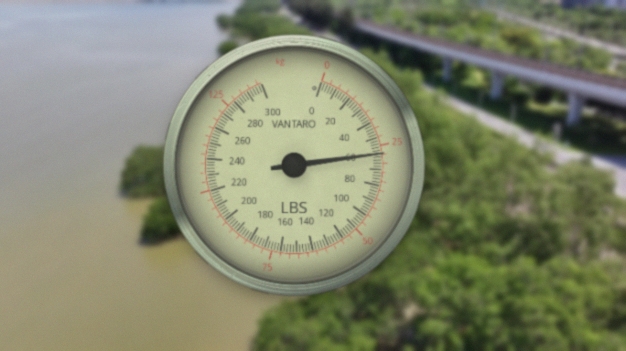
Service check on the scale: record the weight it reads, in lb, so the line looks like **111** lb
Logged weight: **60** lb
